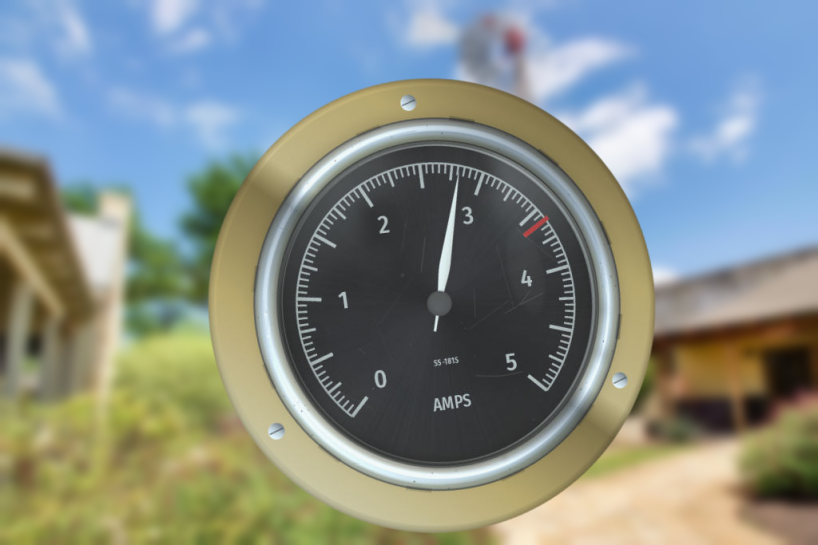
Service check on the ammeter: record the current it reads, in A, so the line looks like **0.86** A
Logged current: **2.8** A
